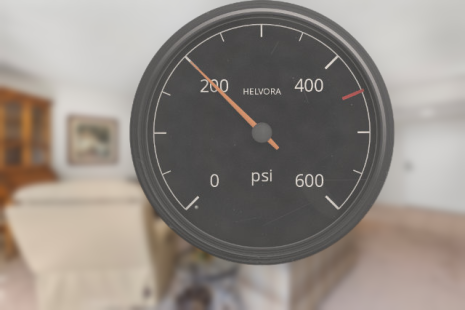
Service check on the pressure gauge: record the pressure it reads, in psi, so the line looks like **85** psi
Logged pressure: **200** psi
